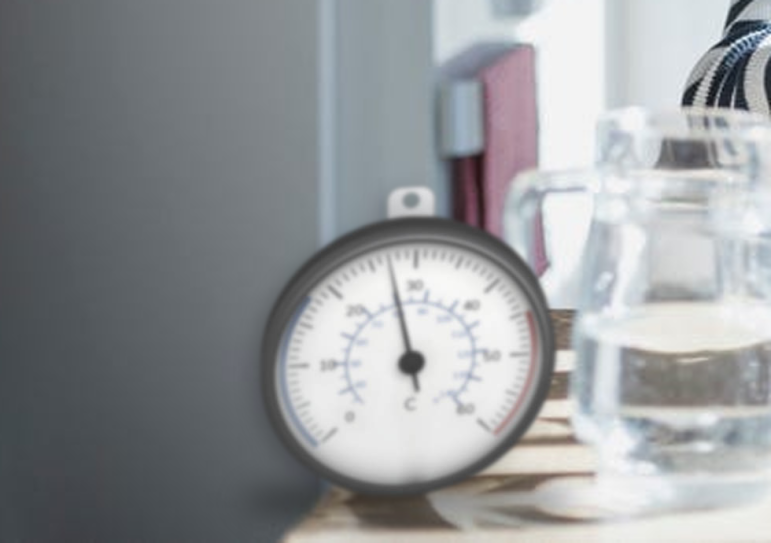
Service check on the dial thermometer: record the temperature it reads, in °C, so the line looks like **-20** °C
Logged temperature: **27** °C
